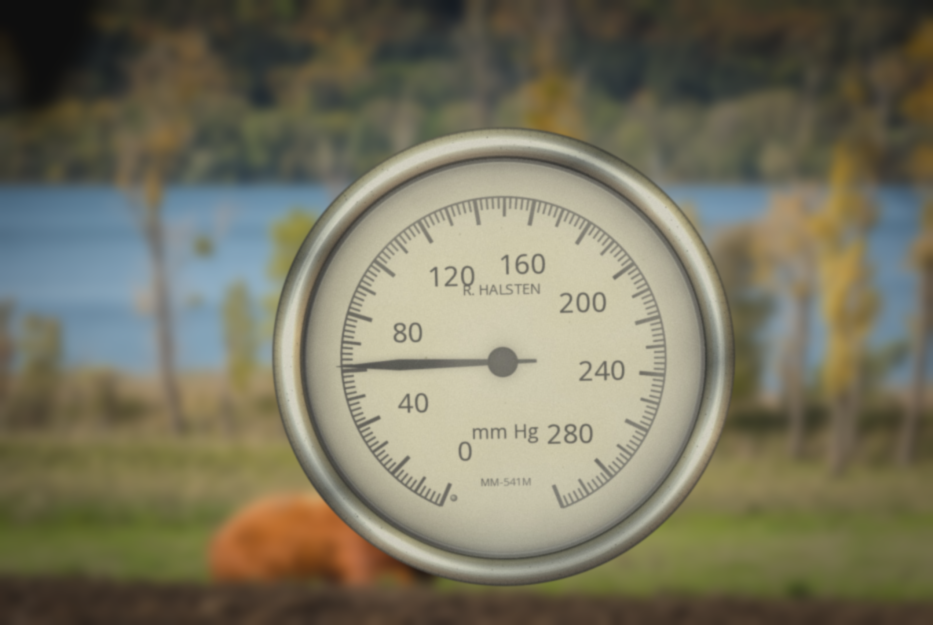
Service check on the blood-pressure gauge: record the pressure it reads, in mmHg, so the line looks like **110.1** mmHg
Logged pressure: **62** mmHg
